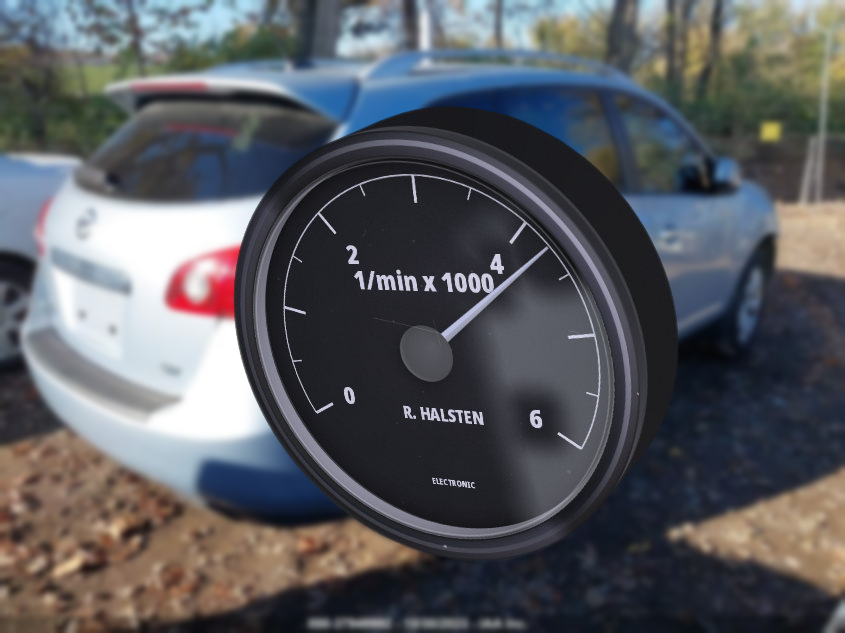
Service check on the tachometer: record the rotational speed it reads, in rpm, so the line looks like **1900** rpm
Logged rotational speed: **4250** rpm
